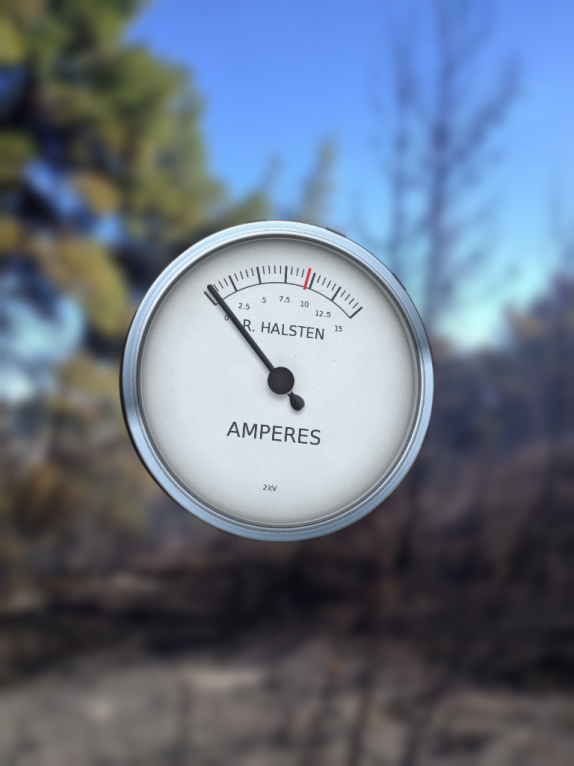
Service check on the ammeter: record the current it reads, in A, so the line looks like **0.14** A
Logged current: **0.5** A
